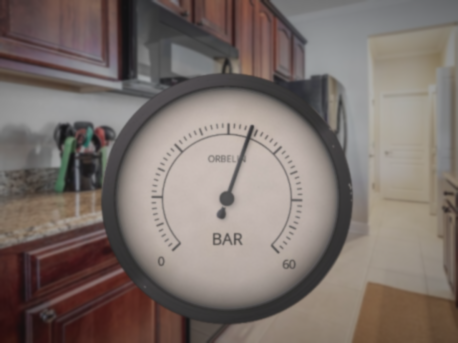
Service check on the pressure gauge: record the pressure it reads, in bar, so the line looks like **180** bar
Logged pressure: **34** bar
